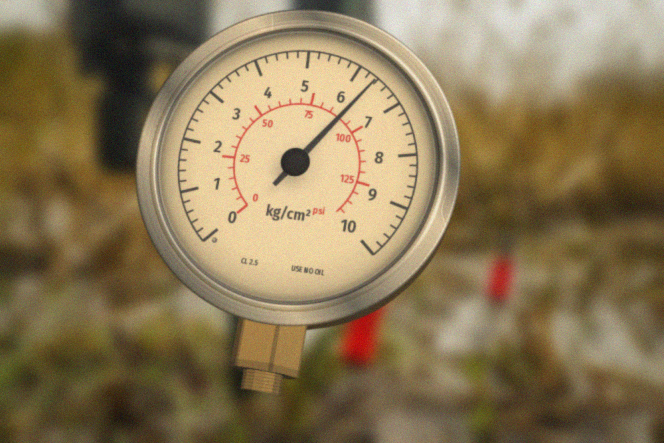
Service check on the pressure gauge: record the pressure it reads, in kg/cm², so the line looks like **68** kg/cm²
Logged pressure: **6.4** kg/cm²
